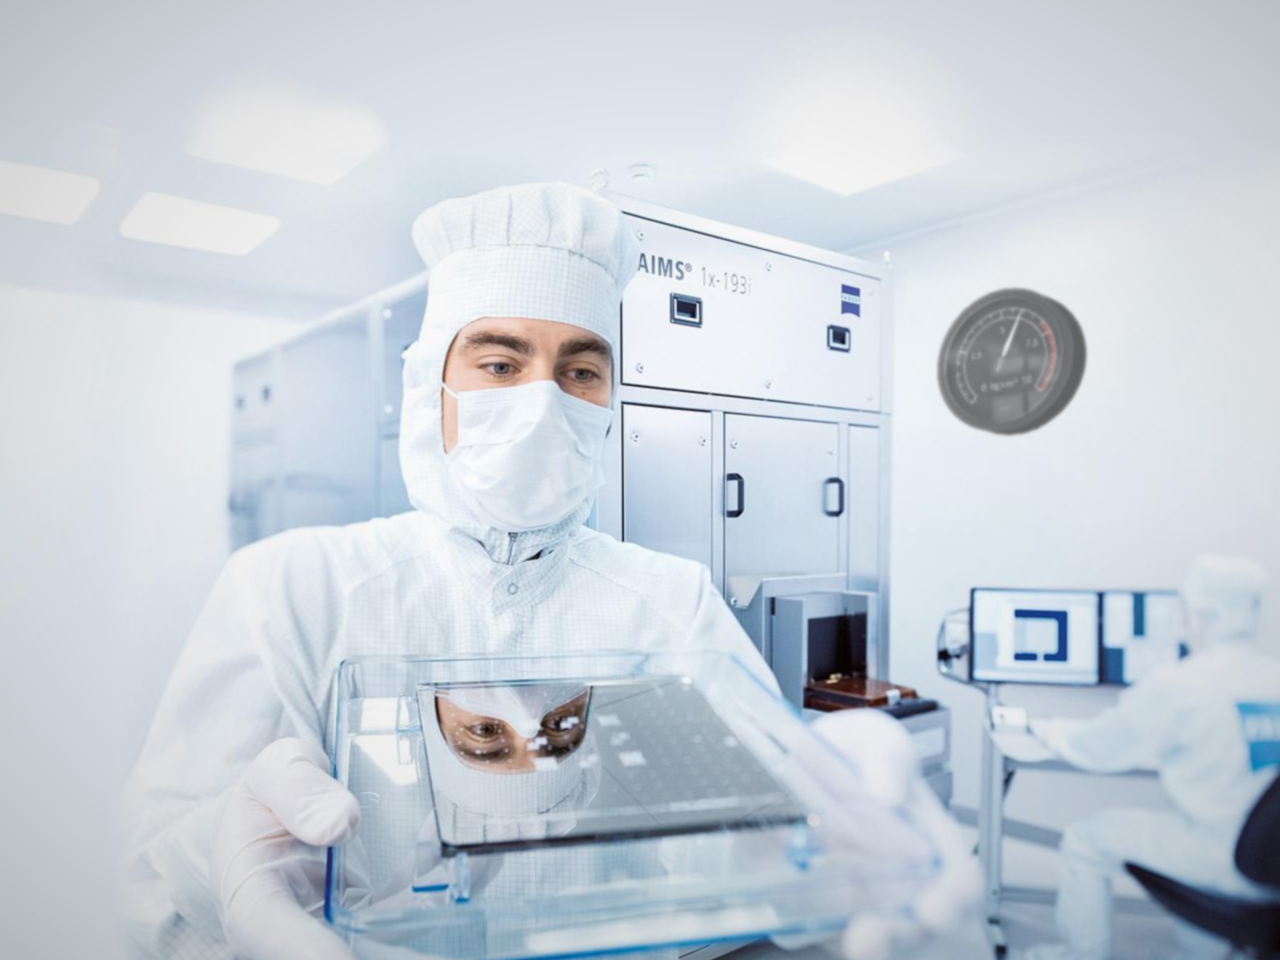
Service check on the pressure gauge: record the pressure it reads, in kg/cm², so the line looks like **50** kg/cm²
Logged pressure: **6** kg/cm²
